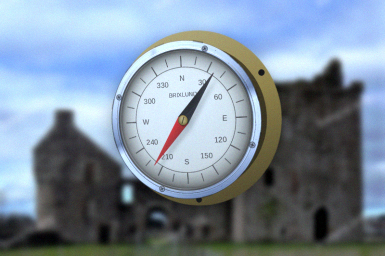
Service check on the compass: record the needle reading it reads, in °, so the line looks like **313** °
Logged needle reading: **217.5** °
